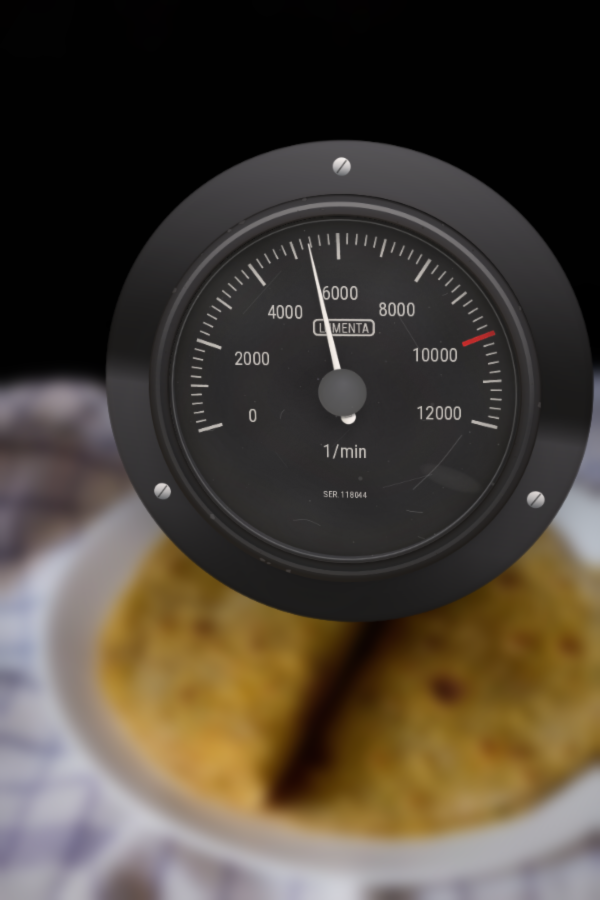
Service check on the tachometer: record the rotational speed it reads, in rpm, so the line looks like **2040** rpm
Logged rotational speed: **5400** rpm
